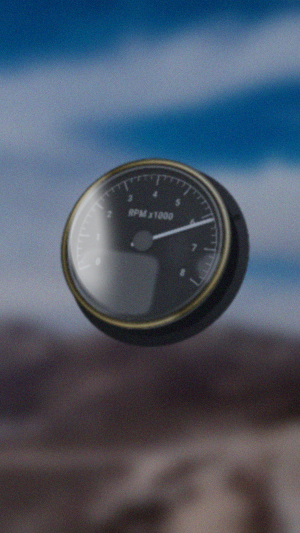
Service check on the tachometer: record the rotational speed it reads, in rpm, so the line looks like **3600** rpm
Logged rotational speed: **6200** rpm
